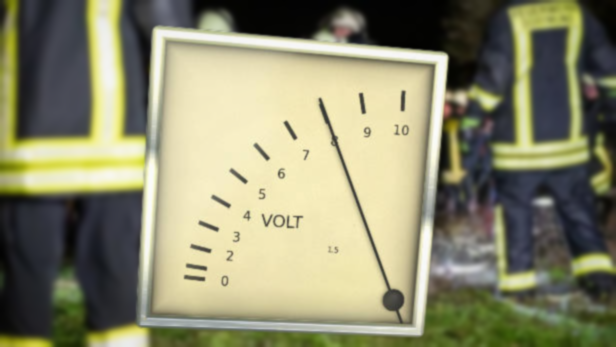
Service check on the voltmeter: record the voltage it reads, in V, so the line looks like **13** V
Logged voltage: **8** V
